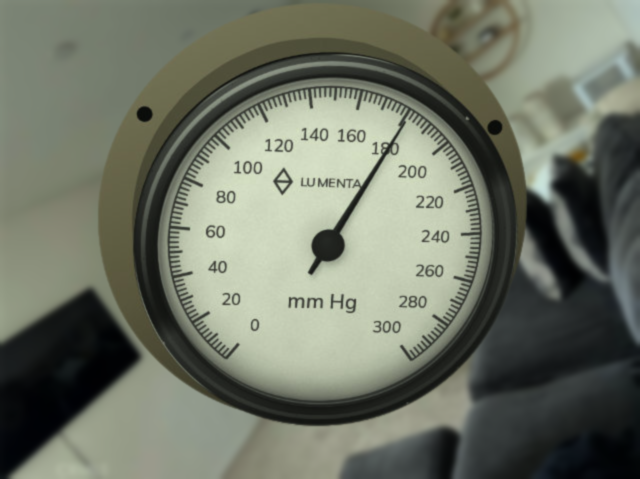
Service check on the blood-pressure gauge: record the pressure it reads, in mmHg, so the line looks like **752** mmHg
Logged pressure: **180** mmHg
